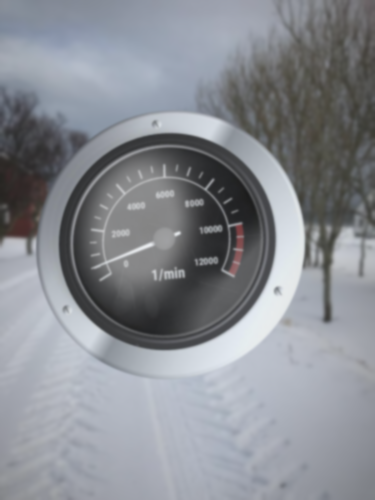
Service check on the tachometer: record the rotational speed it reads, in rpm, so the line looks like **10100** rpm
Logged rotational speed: **500** rpm
